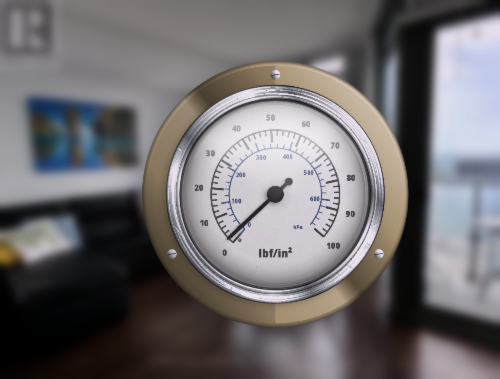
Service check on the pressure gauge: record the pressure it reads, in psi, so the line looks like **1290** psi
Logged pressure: **2** psi
